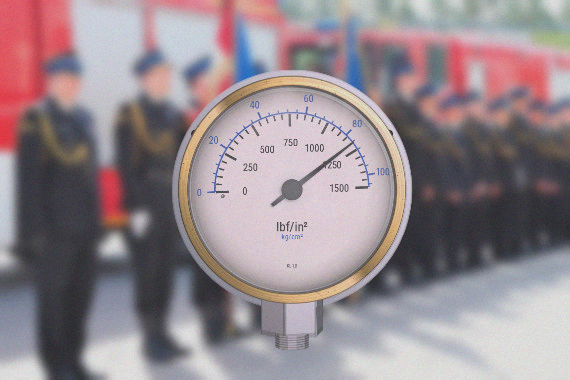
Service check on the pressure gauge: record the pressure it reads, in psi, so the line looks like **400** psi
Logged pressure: **1200** psi
